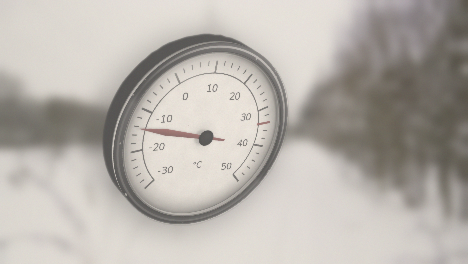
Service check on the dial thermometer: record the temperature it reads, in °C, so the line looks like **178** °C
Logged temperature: **-14** °C
